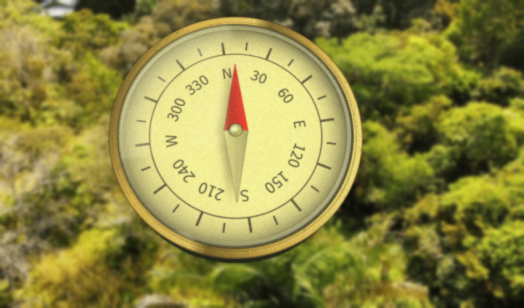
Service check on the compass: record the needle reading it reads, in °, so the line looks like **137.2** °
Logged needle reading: **7.5** °
